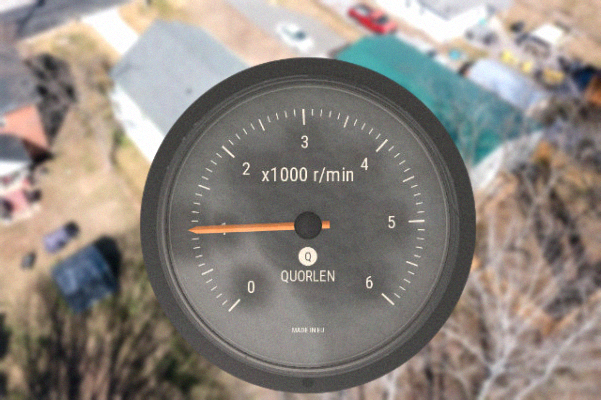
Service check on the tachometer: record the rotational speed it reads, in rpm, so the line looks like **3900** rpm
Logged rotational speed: **1000** rpm
